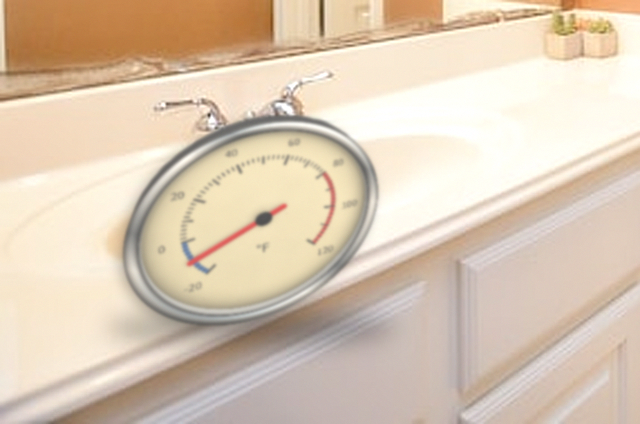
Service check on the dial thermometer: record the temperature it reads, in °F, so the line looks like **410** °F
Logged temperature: **-10** °F
